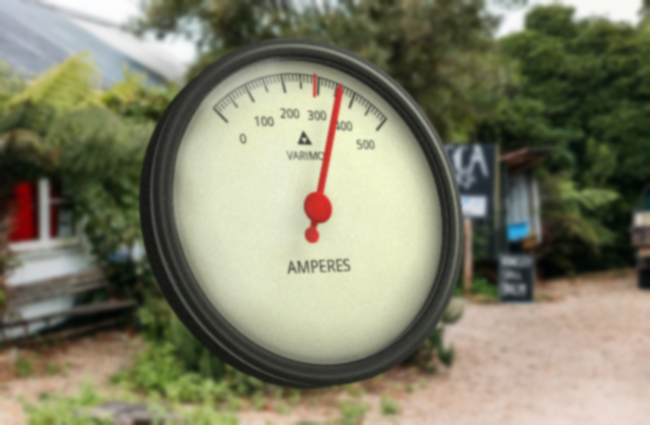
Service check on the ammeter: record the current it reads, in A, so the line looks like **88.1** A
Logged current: **350** A
